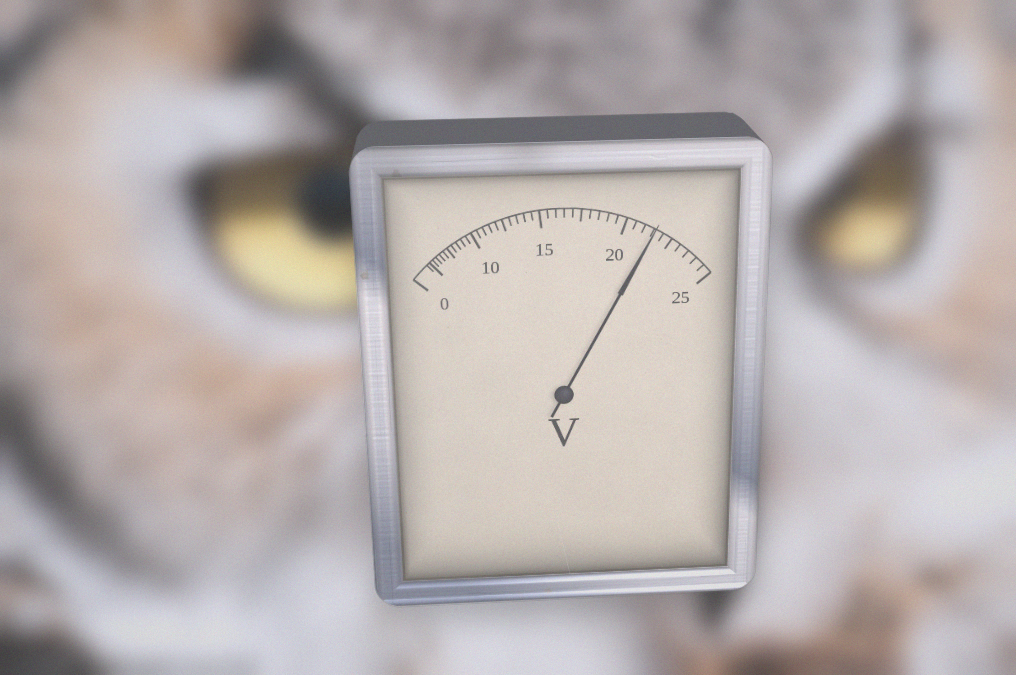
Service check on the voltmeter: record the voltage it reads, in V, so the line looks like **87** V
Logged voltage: **21.5** V
